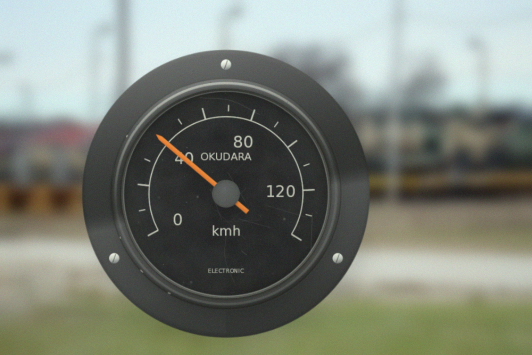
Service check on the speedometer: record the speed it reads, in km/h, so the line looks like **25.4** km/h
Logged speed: **40** km/h
